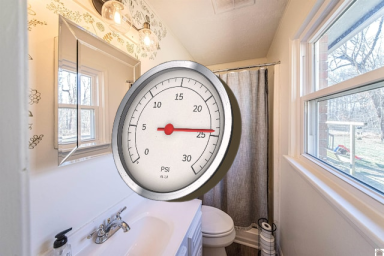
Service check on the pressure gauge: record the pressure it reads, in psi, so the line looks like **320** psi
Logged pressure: **24.5** psi
